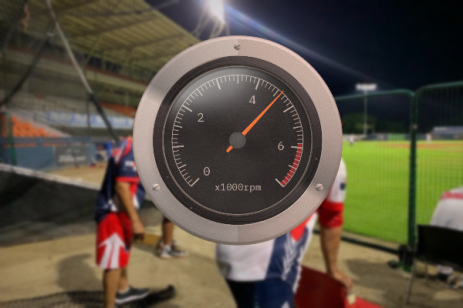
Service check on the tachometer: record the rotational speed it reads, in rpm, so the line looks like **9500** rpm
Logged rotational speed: **4600** rpm
